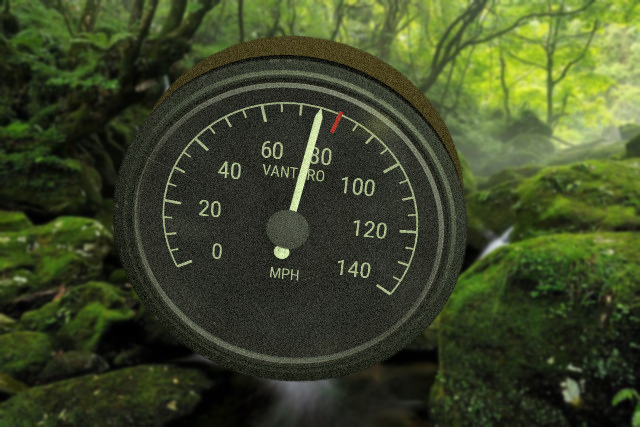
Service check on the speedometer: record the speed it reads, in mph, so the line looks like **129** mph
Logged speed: **75** mph
